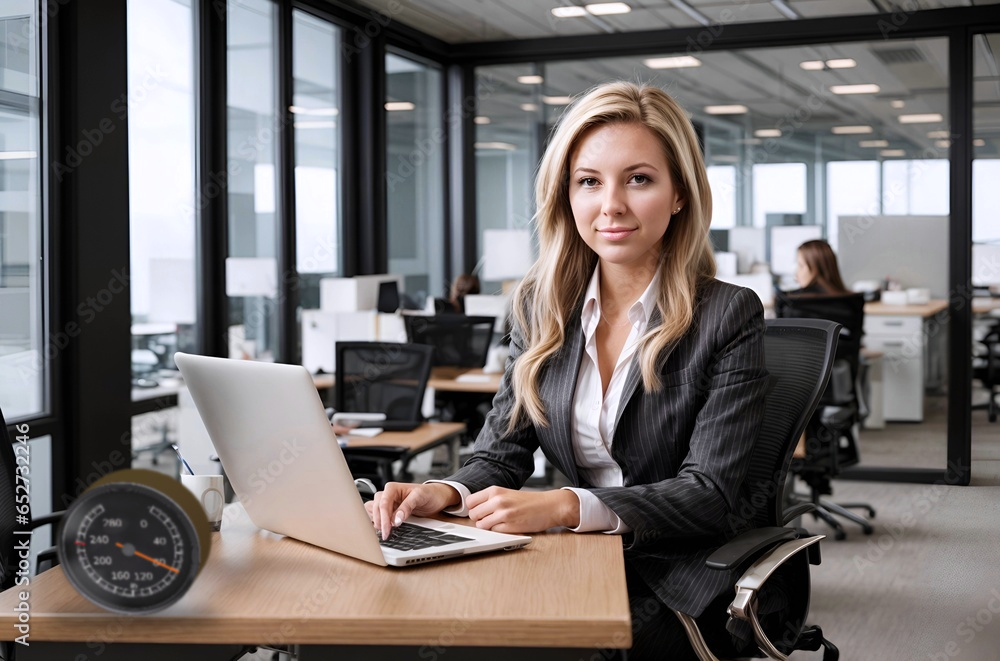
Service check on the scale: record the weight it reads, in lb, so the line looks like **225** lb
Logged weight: **80** lb
